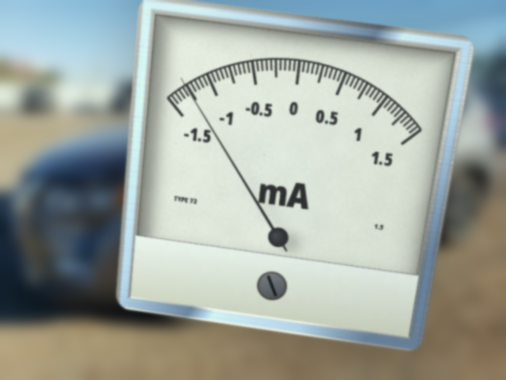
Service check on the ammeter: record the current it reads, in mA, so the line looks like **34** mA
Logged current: **-1.25** mA
